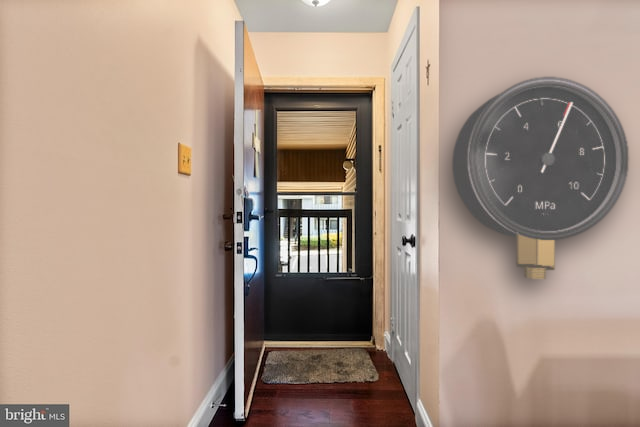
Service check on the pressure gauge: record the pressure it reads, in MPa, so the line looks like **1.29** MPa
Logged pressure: **6** MPa
